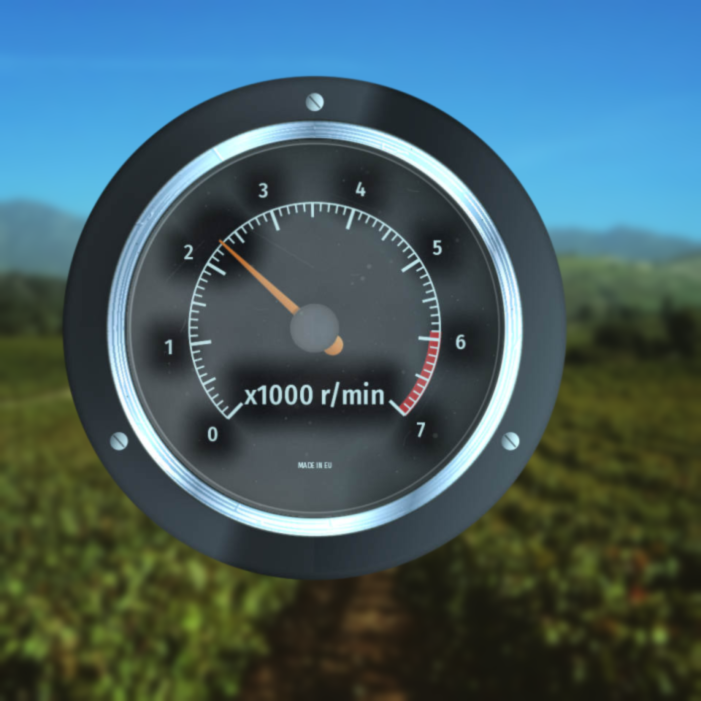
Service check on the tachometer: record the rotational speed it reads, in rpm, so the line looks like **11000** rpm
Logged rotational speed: **2300** rpm
